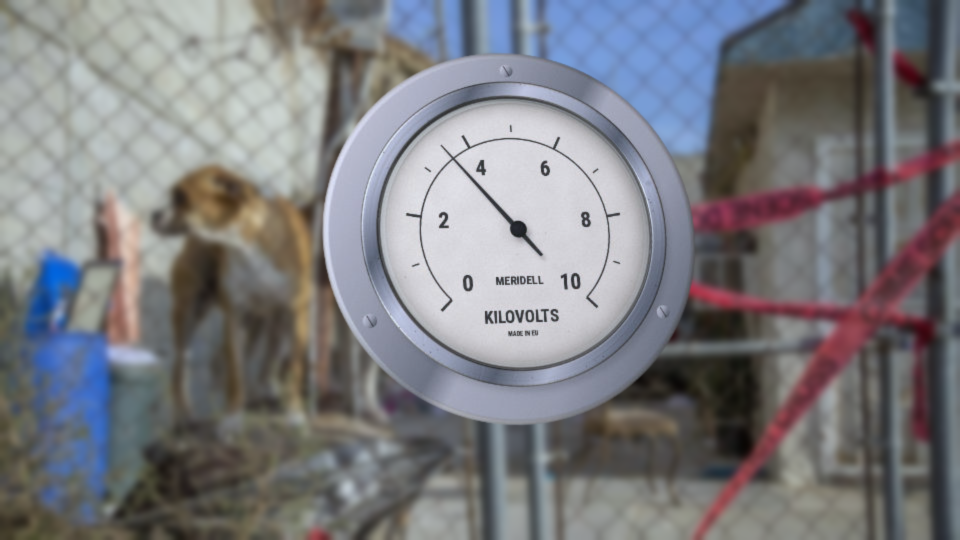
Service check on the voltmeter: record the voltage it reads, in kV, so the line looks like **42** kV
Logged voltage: **3.5** kV
